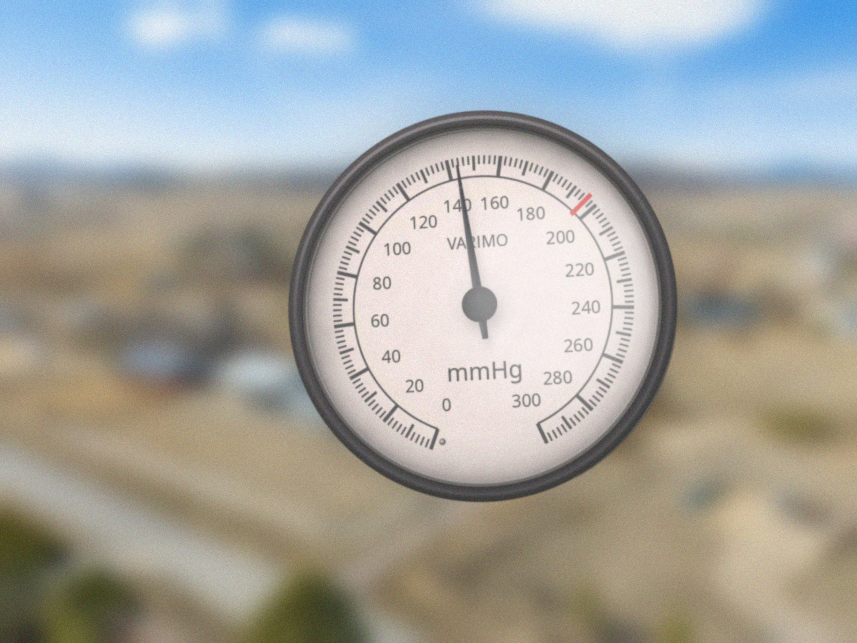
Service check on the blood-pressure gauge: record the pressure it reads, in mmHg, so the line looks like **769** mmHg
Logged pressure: **144** mmHg
